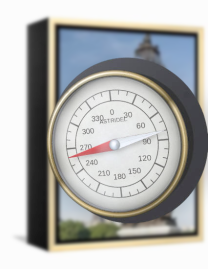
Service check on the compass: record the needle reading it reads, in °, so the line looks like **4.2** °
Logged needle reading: **260** °
